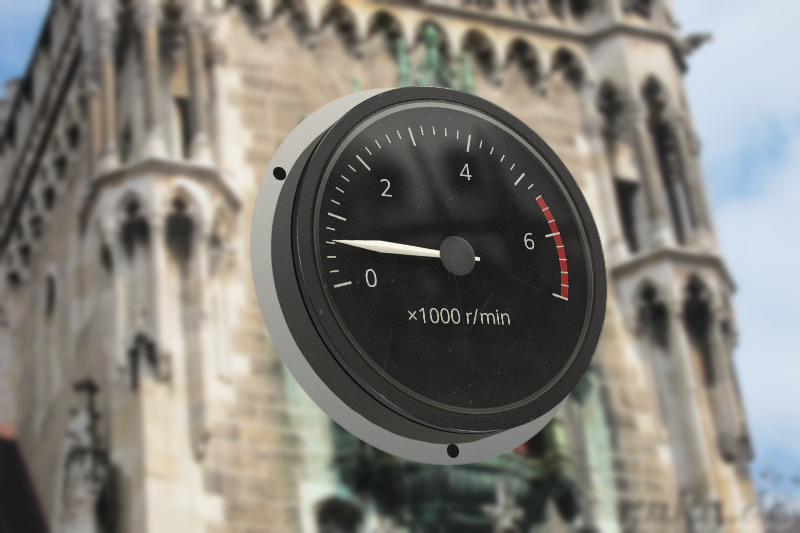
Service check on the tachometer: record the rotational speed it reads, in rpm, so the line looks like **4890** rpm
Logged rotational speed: **600** rpm
